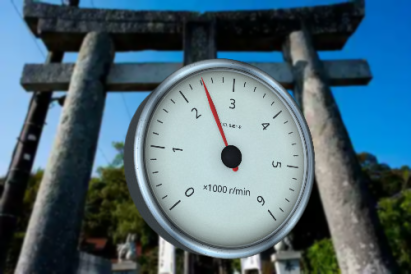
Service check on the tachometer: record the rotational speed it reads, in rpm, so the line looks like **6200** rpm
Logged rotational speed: **2400** rpm
